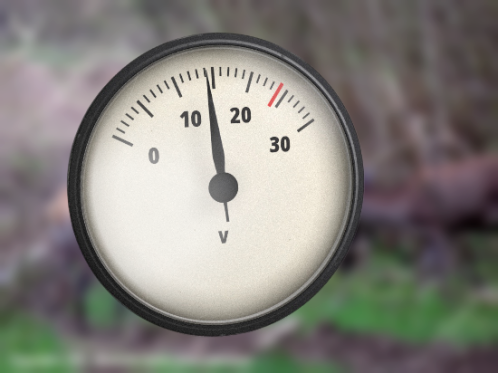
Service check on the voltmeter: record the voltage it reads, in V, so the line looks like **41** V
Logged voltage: **14** V
